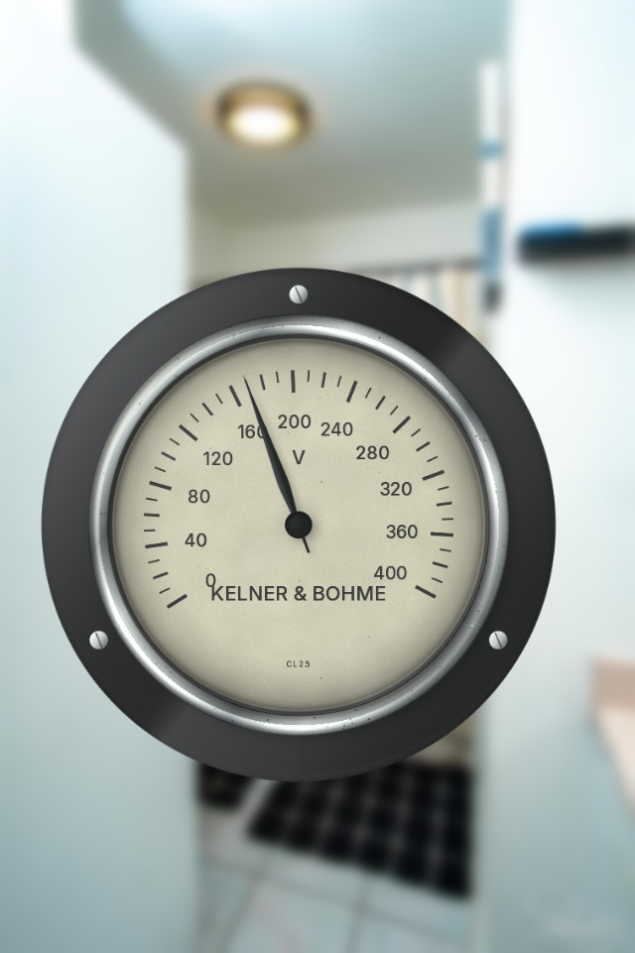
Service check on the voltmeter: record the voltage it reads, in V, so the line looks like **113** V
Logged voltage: **170** V
